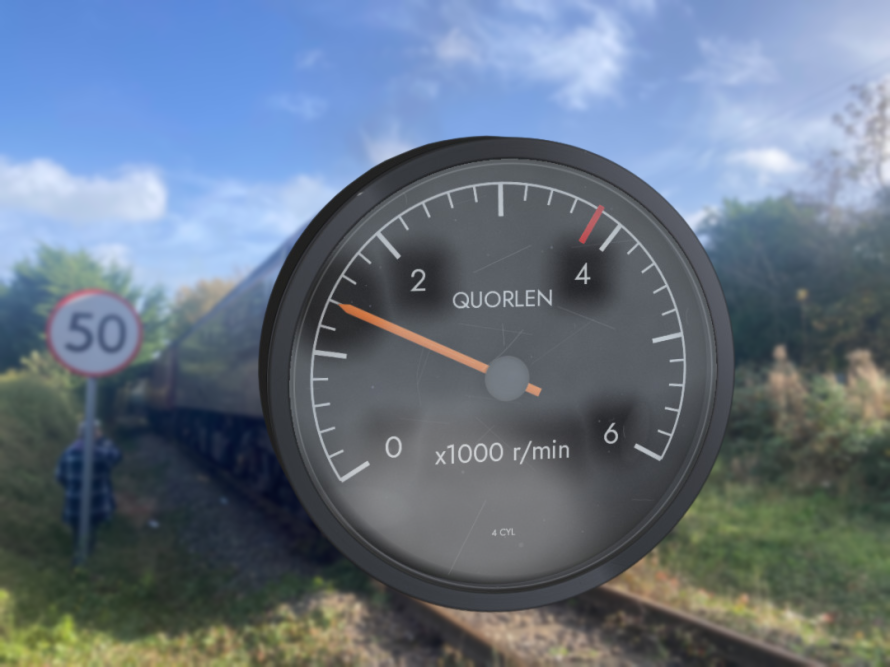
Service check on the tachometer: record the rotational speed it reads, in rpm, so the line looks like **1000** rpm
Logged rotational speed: **1400** rpm
